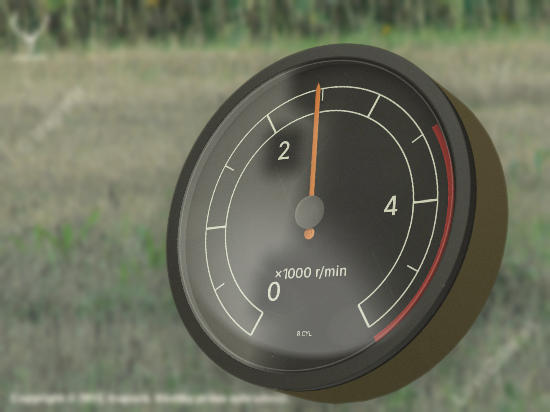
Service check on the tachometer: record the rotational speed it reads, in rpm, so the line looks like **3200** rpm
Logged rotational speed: **2500** rpm
